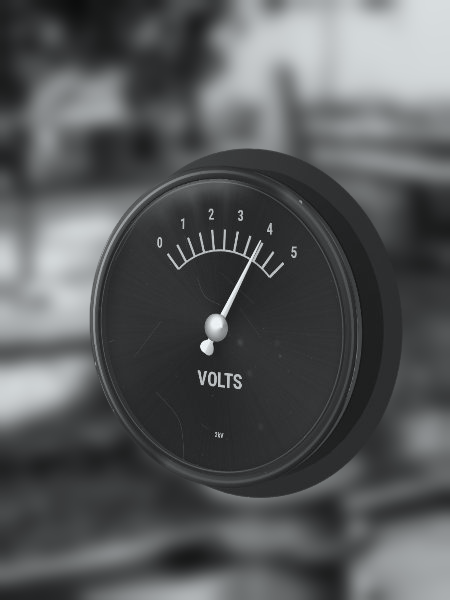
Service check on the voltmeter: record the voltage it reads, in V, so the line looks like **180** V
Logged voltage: **4** V
